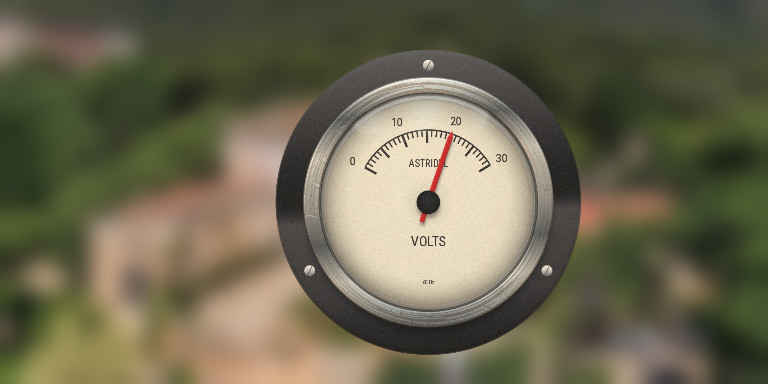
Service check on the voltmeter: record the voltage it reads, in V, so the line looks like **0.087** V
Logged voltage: **20** V
